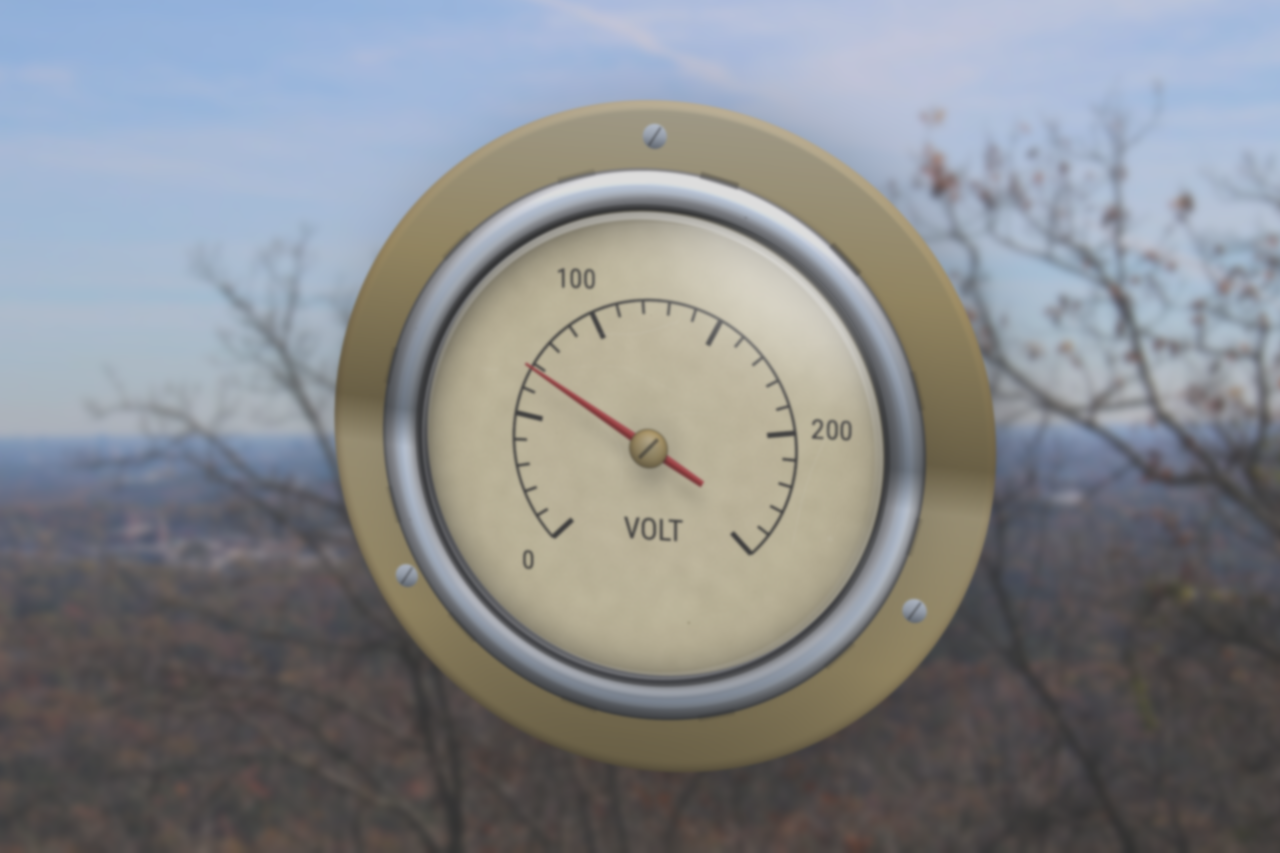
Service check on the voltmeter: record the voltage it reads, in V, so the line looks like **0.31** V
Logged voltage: **70** V
